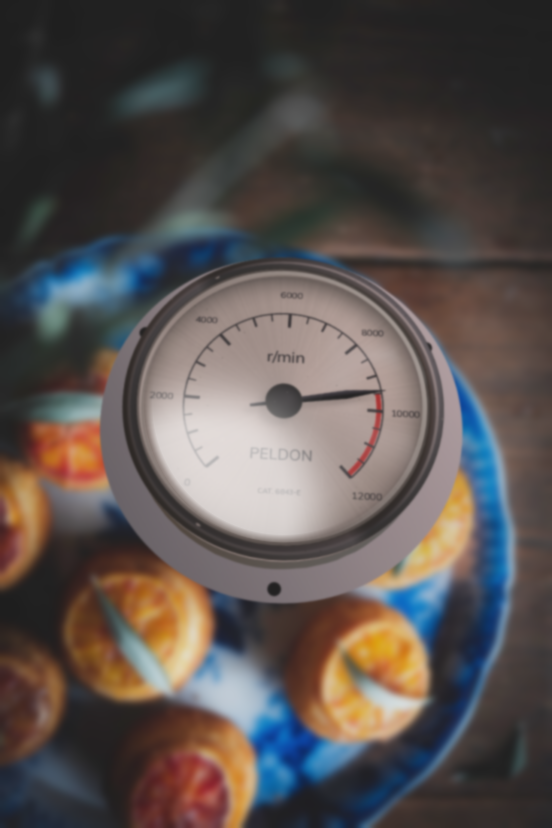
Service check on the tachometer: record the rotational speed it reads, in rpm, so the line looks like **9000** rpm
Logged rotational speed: **9500** rpm
